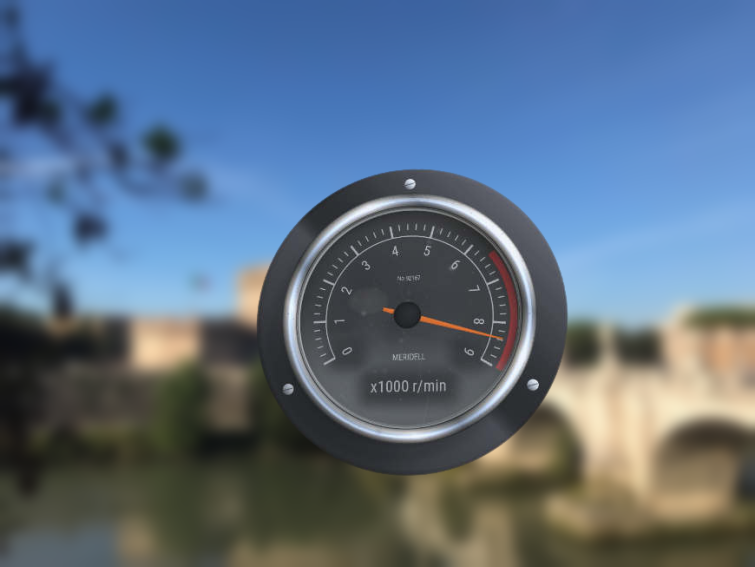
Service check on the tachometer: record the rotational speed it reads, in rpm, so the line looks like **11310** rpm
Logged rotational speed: **8400** rpm
